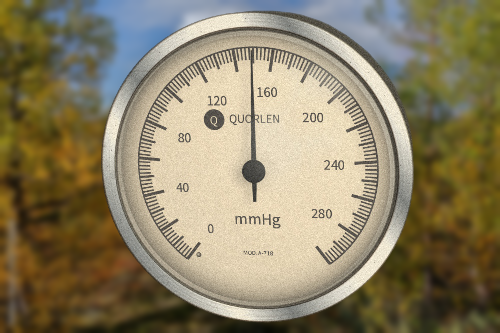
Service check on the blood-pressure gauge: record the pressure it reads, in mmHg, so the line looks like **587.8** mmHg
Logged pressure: **150** mmHg
